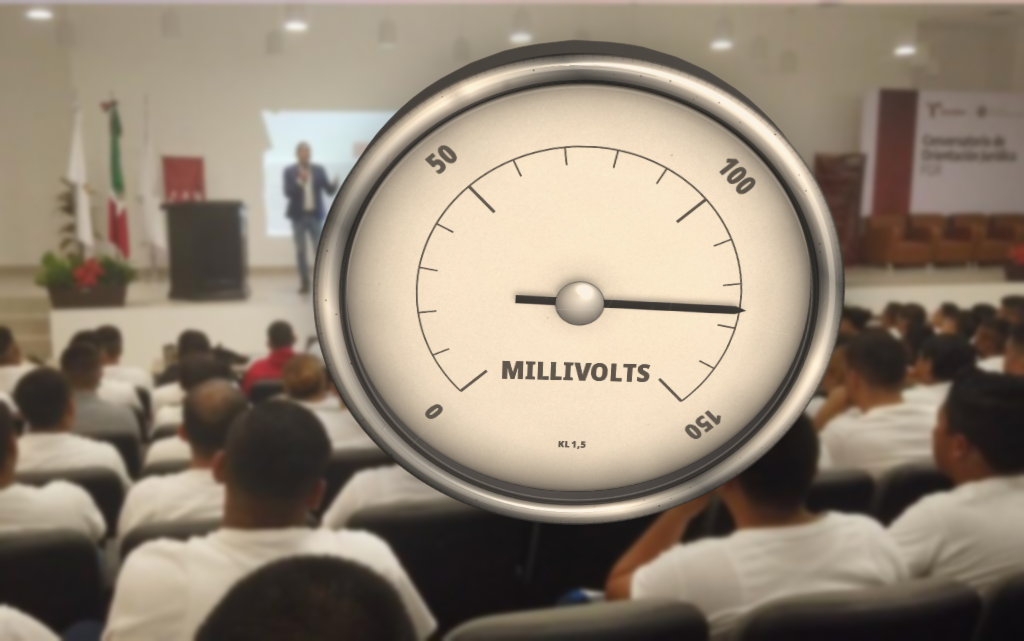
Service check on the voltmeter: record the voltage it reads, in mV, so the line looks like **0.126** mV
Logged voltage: **125** mV
